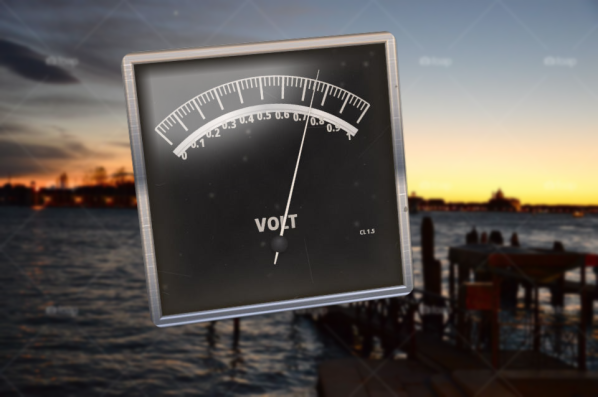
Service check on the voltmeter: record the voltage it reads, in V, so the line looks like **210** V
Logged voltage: **0.74** V
